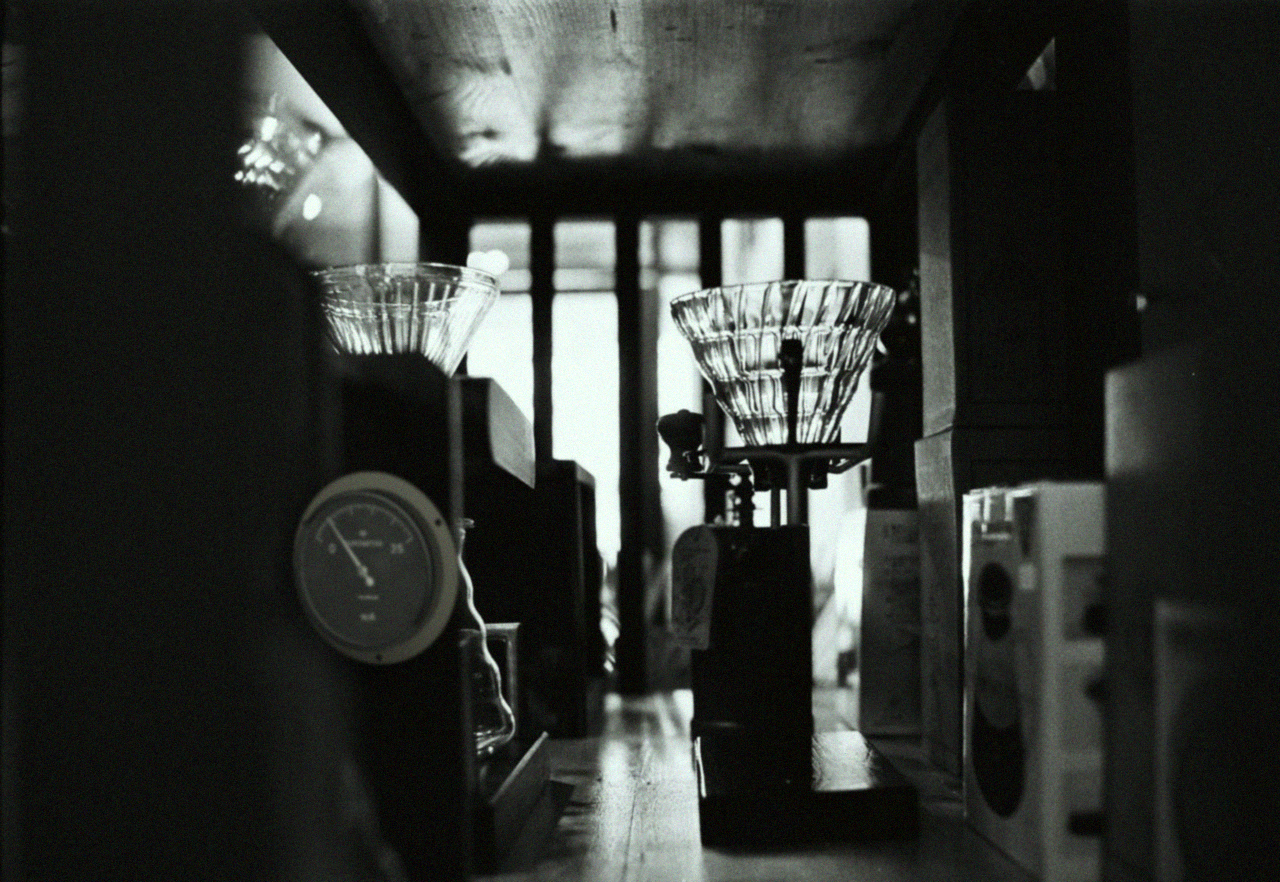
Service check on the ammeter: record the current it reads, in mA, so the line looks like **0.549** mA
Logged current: **5** mA
